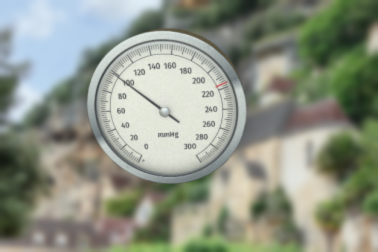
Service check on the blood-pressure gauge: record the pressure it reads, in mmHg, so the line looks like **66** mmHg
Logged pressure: **100** mmHg
